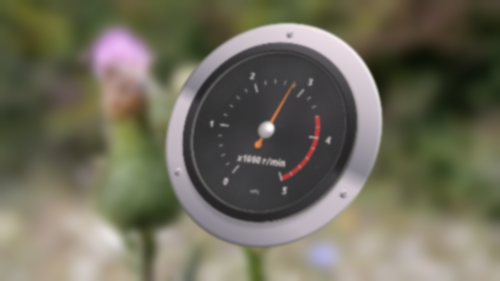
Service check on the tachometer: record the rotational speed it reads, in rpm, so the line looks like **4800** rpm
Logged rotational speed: **2800** rpm
